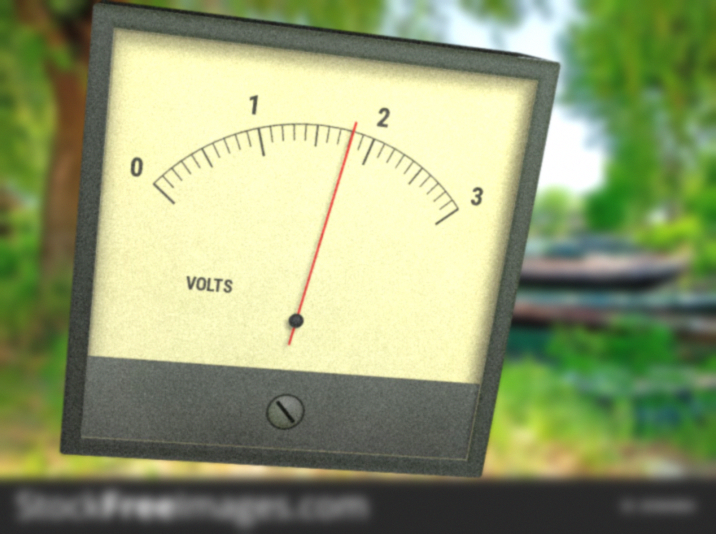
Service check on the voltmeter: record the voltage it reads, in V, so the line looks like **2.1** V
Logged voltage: **1.8** V
